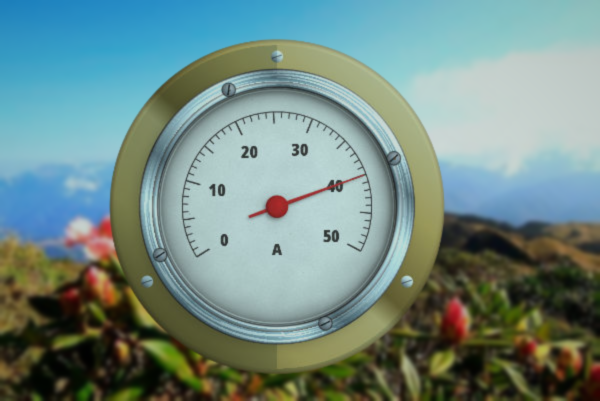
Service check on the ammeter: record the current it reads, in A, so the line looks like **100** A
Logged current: **40** A
